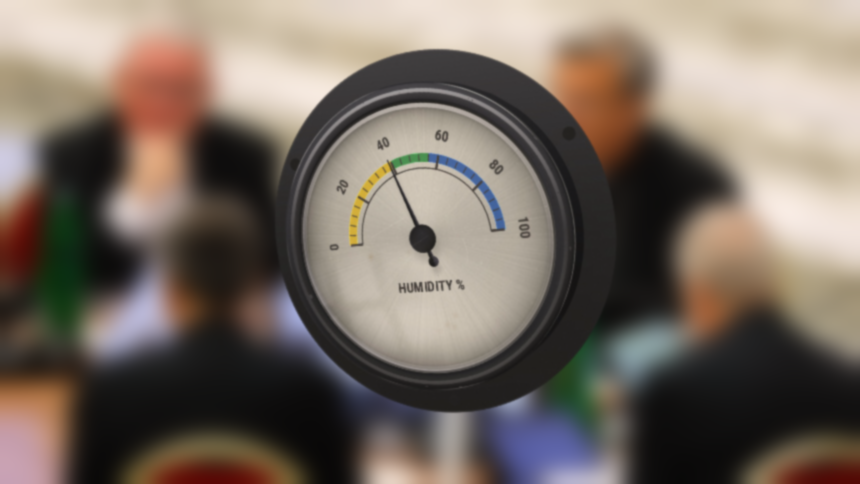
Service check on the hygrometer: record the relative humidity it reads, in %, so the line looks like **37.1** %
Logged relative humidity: **40** %
